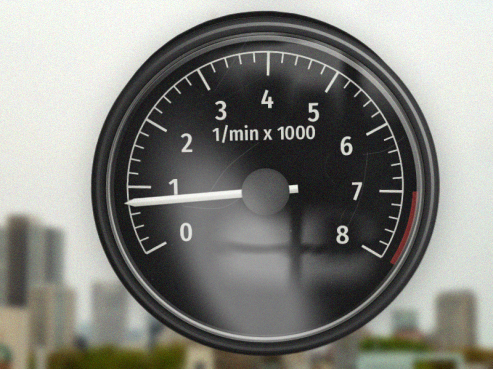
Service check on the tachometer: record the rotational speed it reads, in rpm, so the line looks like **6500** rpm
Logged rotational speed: **800** rpm
